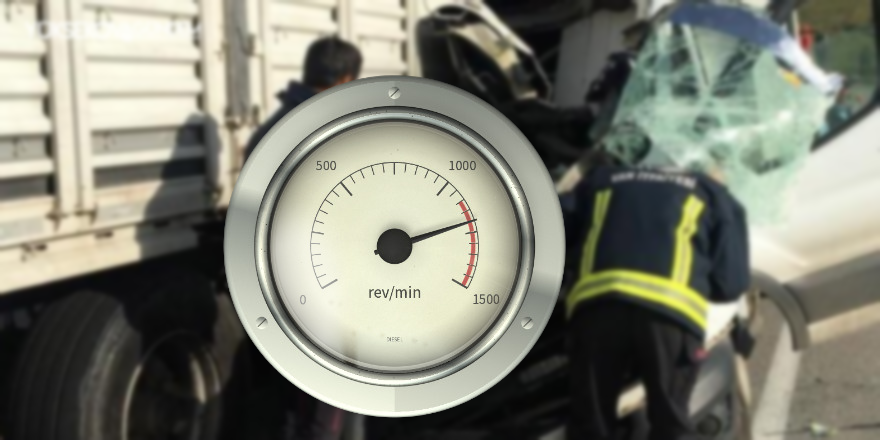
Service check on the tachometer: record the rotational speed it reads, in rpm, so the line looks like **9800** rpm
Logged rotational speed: **1200** rpm
